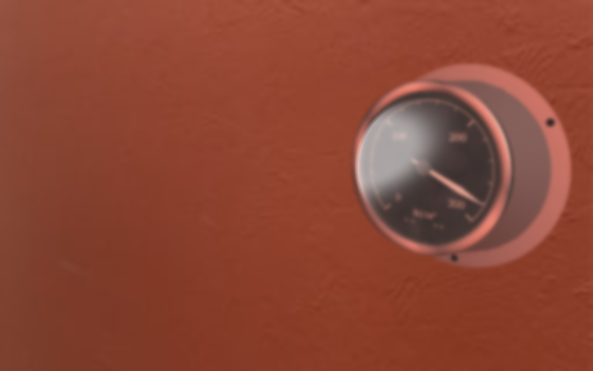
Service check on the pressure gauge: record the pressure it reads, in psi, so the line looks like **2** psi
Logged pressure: **280** psi
